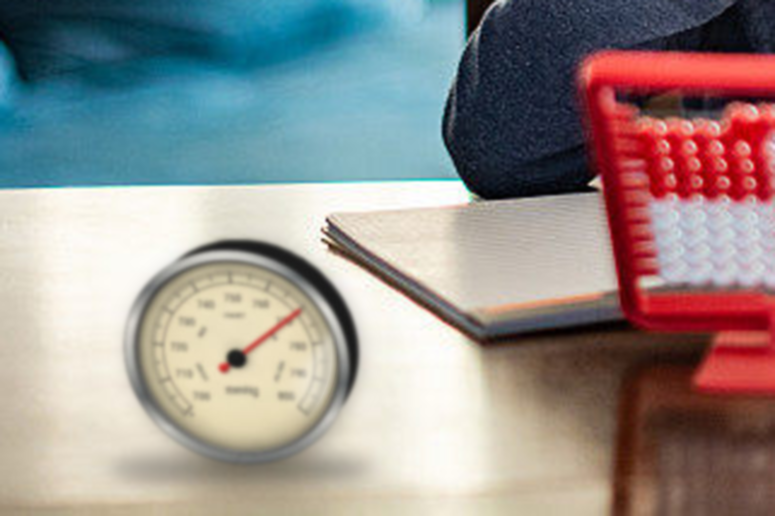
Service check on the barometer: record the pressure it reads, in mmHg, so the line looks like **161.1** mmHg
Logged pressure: **770** mmHg
